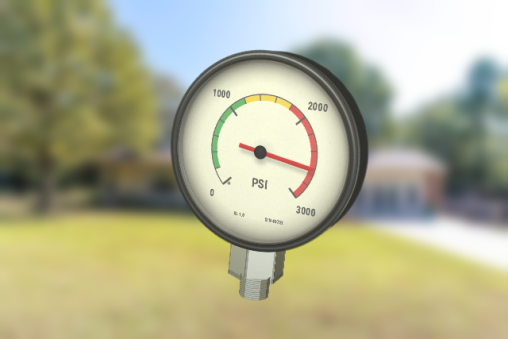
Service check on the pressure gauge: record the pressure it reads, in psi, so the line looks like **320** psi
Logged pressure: **2600** psi
